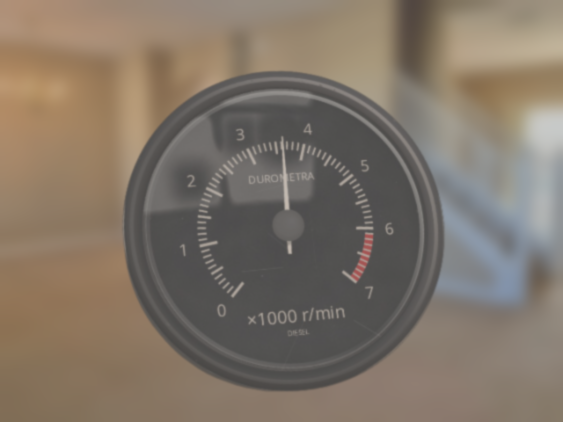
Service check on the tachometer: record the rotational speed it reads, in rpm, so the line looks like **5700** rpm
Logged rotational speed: **3600** rpm
